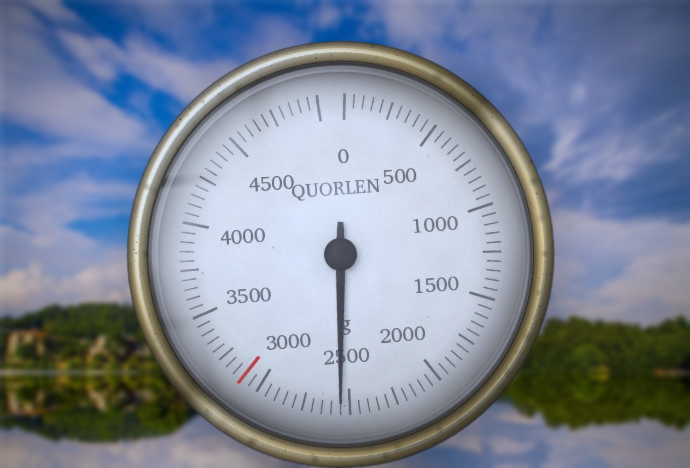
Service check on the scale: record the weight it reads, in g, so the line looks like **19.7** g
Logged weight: **2550** g
